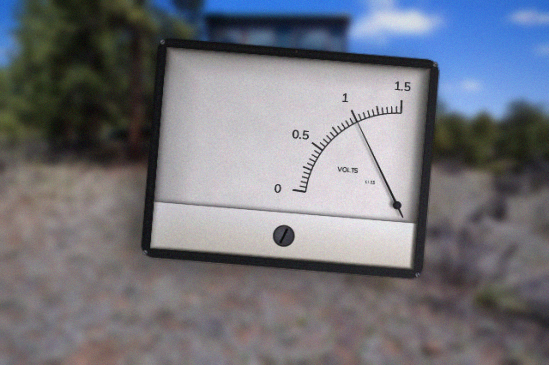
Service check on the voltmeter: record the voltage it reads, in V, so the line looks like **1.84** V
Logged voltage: **1** V
